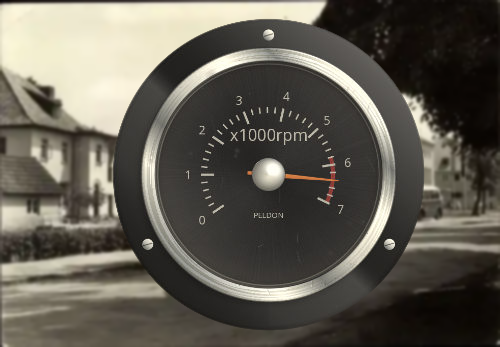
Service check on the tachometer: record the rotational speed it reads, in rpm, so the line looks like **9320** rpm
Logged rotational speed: **6400** rpm
